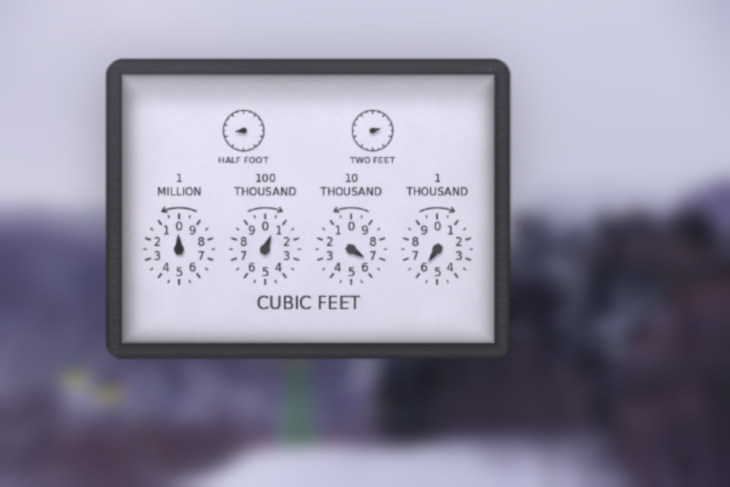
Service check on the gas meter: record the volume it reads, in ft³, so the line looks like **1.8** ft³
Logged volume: **6600** ft³
